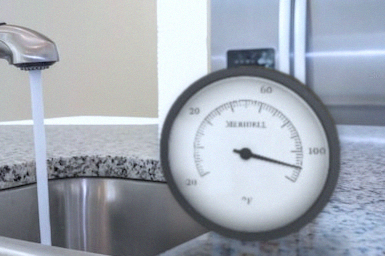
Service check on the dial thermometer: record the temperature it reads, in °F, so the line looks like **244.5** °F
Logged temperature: **110** °F
